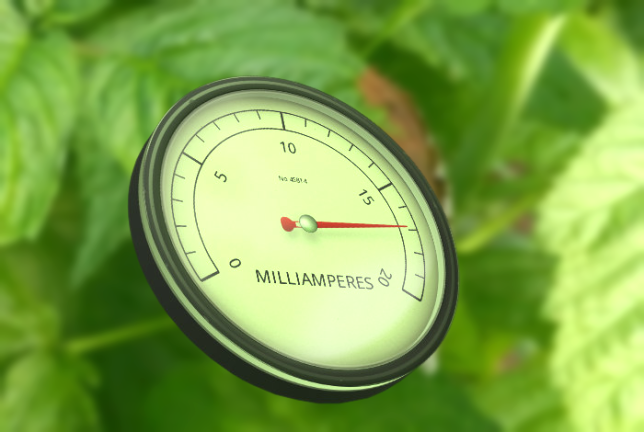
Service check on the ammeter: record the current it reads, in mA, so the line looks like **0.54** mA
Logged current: **17** mA
